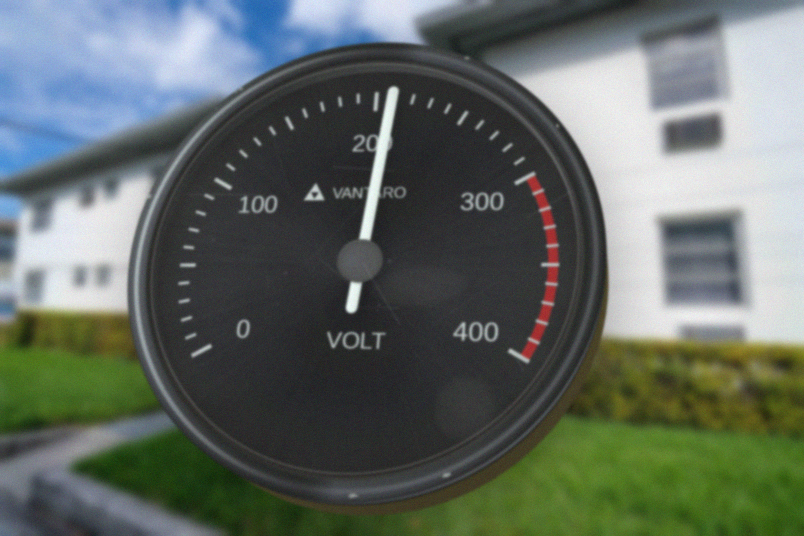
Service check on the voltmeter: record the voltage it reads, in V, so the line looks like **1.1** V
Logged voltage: **210** V
